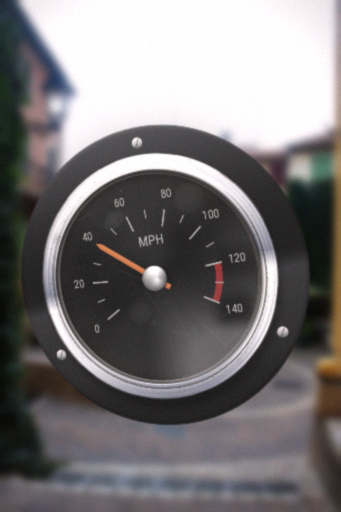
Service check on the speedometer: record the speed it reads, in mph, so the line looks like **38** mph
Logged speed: **40** mph
